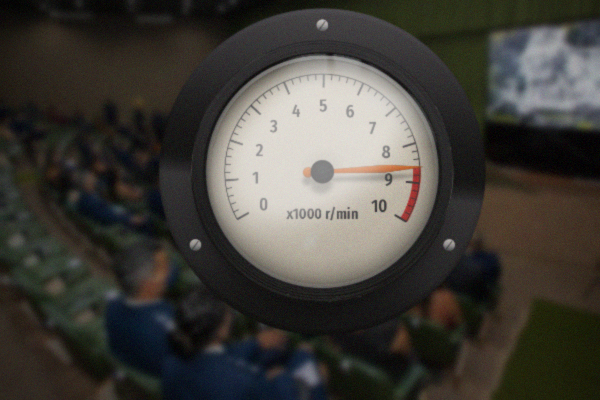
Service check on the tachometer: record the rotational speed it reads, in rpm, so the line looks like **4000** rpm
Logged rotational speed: **8600** rpm
